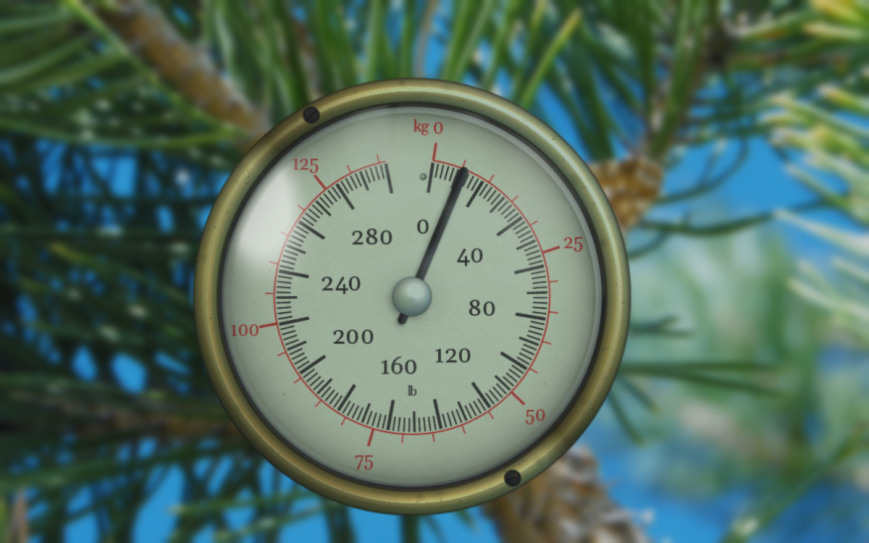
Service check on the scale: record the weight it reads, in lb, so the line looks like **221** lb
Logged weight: **12** lb
